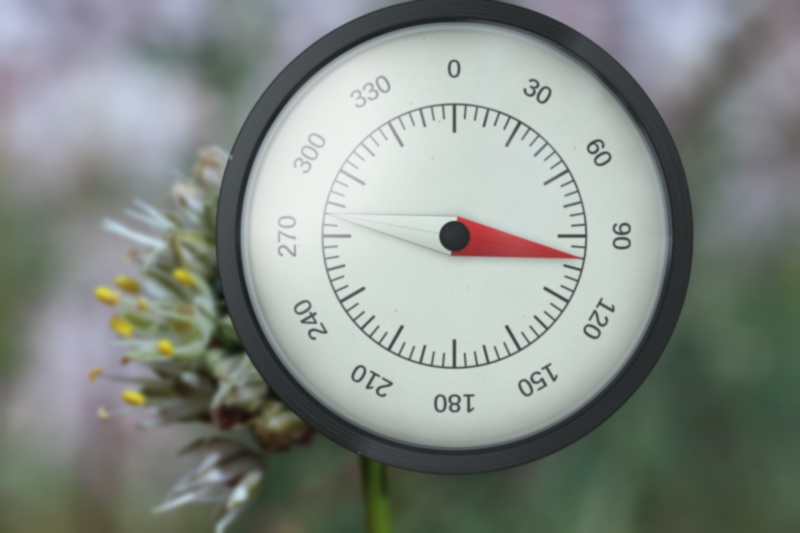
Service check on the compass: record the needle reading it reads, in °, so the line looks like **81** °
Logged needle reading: **100** °
